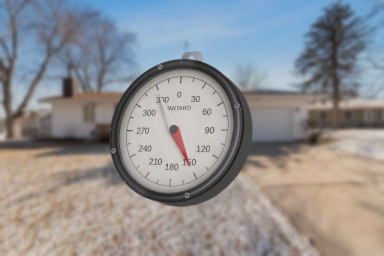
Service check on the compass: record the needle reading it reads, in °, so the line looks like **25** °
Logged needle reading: **150** °
